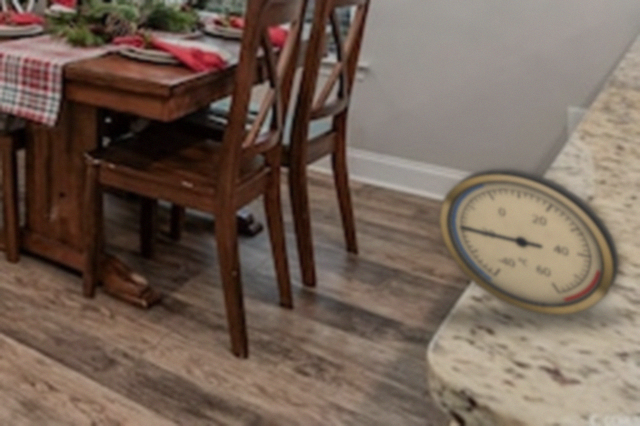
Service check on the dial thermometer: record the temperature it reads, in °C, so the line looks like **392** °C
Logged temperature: **-20** °C
